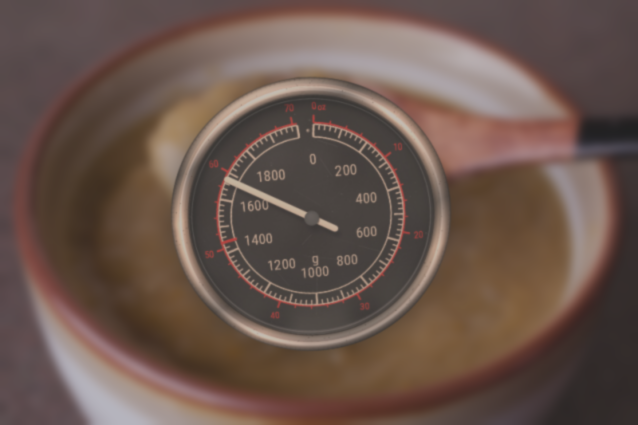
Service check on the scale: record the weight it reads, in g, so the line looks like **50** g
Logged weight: **1680** g
